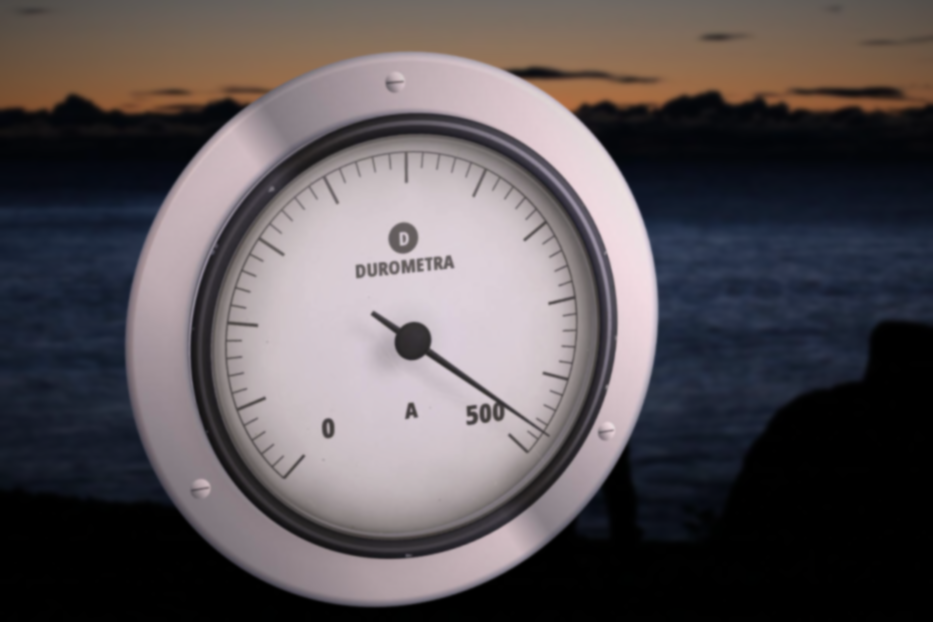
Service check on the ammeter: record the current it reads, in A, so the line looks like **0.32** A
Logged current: **485** A
